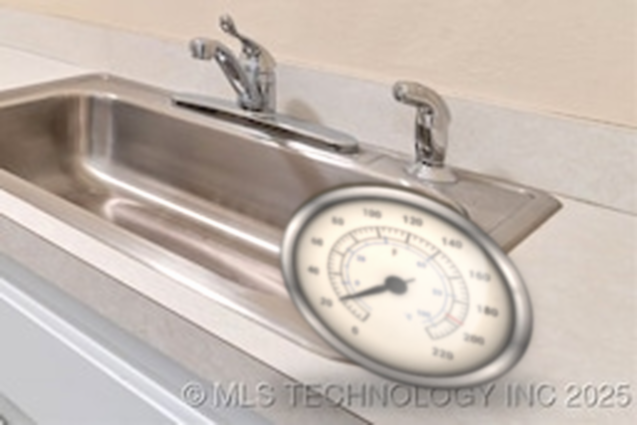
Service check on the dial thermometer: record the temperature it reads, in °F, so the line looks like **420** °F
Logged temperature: **20** °F
